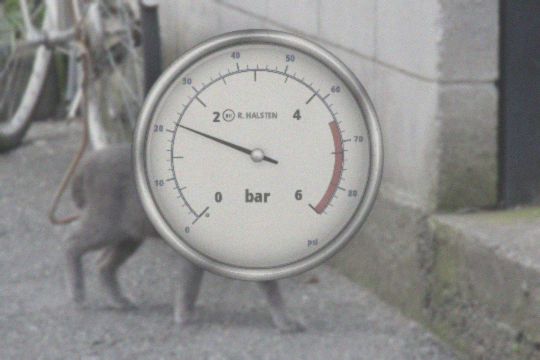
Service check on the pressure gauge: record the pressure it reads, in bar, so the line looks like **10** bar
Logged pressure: **1.5** bar
